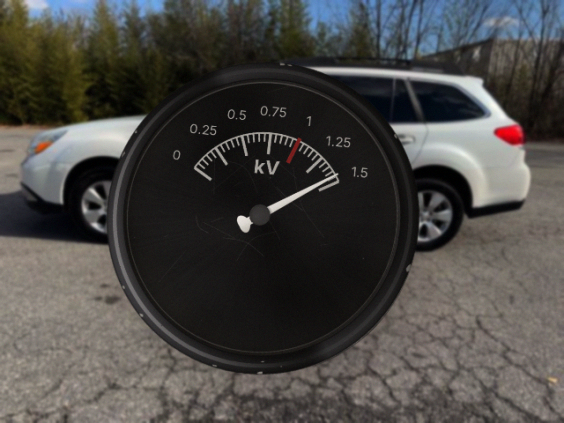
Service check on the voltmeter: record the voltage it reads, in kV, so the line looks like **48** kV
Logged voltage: **1.45** kV
